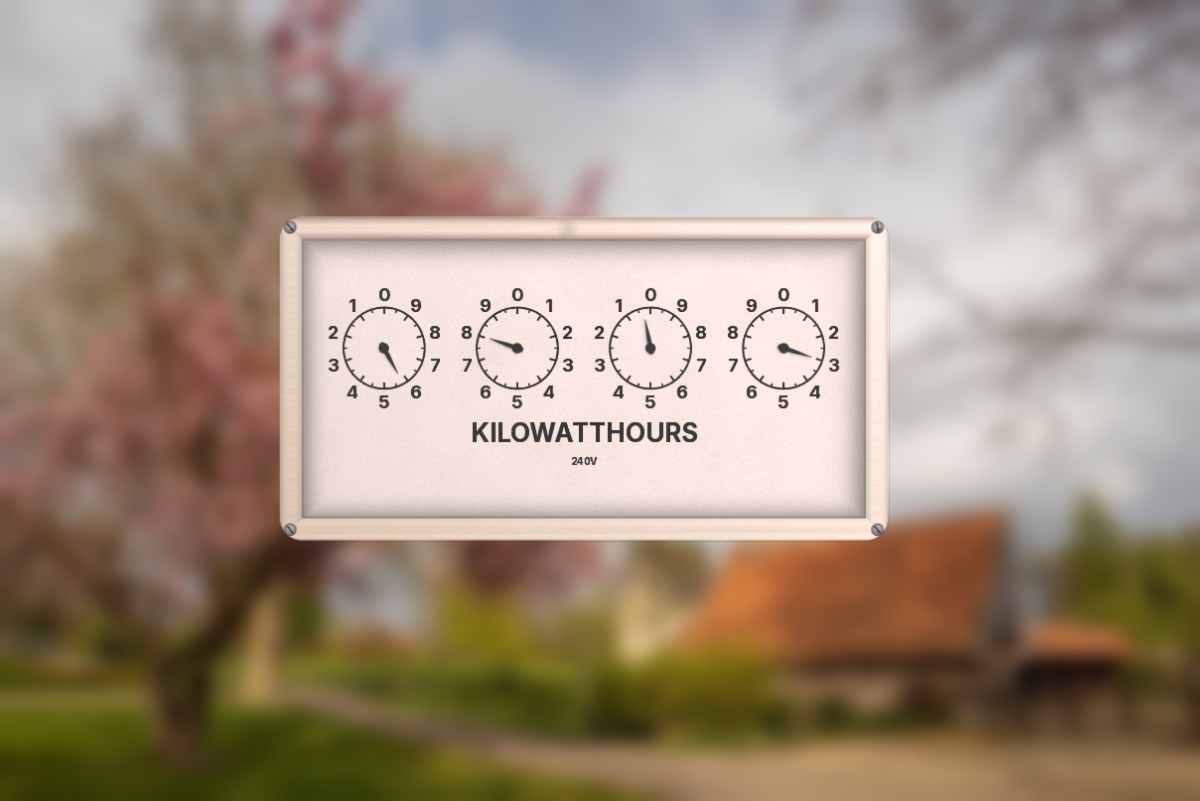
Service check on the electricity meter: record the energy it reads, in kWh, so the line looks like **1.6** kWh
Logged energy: **5803** kWh
